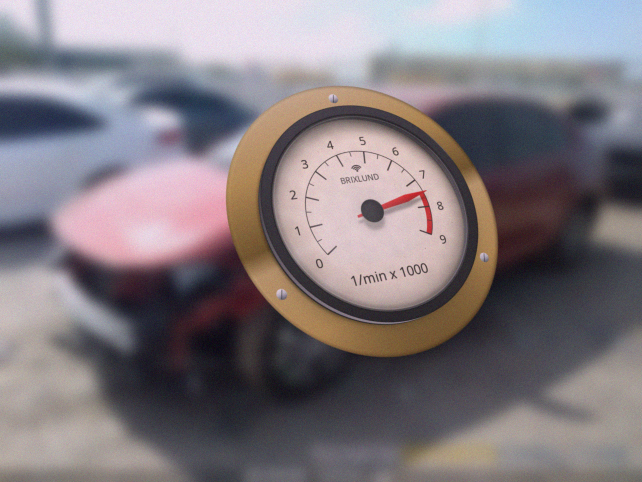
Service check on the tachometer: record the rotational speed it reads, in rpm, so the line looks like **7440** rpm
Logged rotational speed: **7500** rpm
